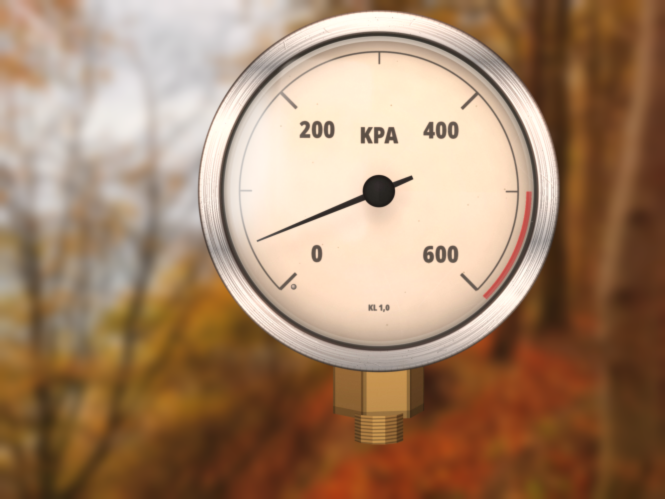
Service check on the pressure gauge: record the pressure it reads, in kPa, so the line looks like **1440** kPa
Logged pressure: **50** kPa
